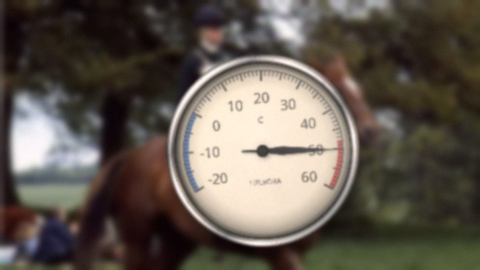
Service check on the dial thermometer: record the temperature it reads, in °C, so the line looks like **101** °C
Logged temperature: **50** °C
